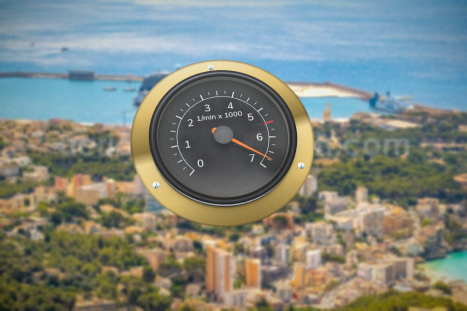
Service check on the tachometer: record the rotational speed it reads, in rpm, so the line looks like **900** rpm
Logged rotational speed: **6750** rpm
